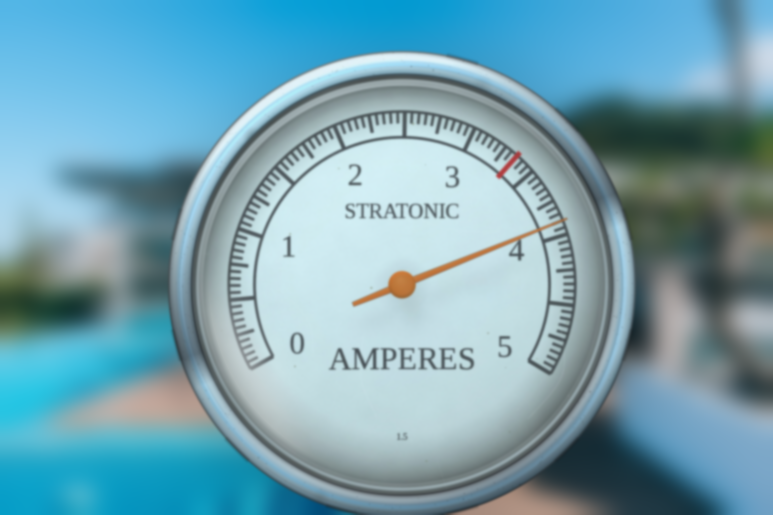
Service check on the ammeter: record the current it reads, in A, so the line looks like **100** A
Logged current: **3.9** A
